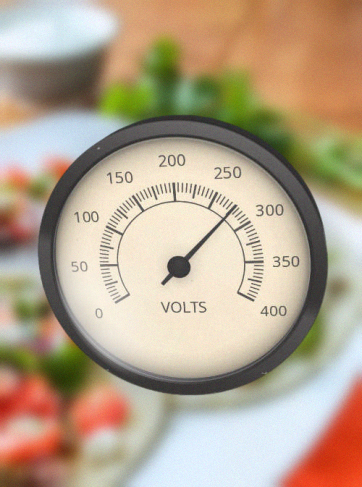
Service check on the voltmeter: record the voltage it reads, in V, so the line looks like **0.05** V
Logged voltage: **275** V
